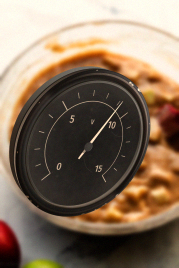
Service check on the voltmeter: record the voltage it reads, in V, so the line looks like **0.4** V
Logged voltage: **9** V
